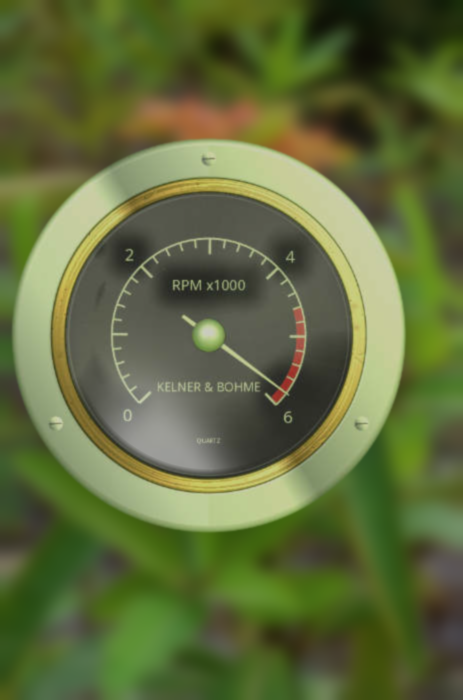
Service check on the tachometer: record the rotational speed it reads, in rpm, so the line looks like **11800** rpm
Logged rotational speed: **5800** rpm
